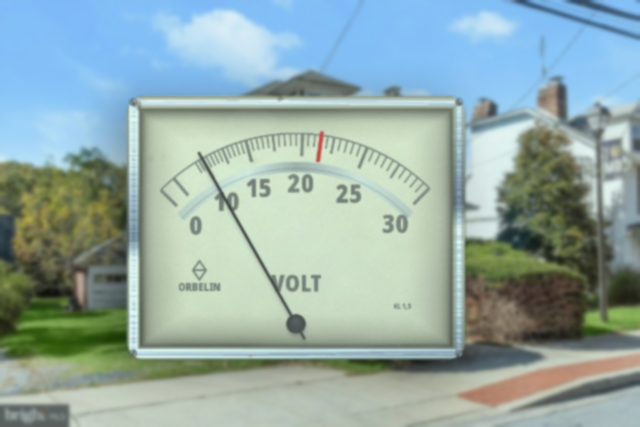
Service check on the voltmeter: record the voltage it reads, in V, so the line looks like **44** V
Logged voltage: **10** V
